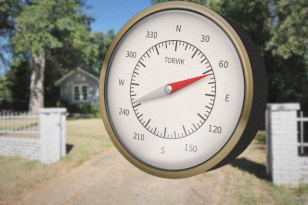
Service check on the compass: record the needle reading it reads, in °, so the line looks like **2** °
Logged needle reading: **65** °
